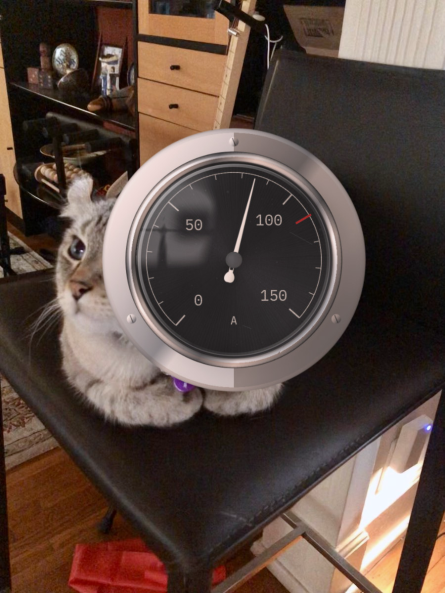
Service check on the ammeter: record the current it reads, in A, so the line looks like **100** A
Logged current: **85** A
